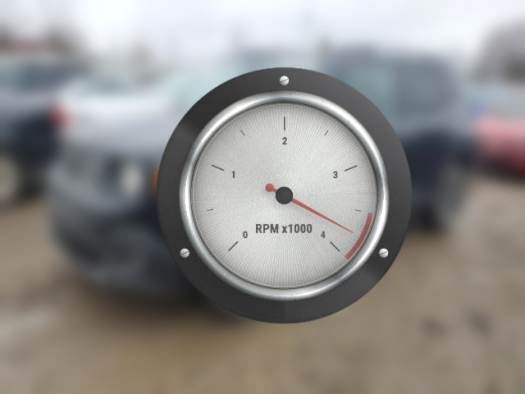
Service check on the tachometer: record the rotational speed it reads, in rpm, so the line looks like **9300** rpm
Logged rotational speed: **3750** rpm
